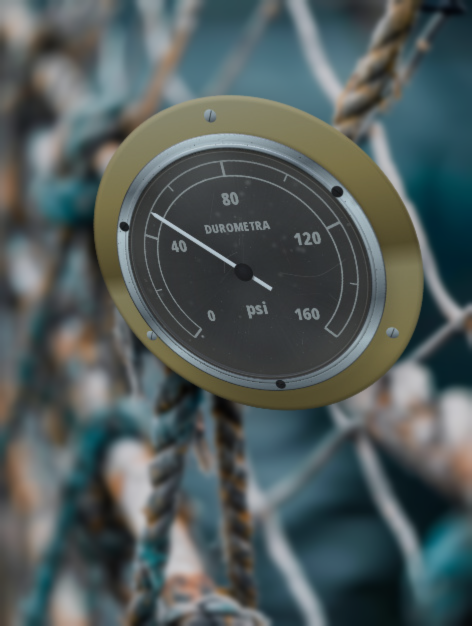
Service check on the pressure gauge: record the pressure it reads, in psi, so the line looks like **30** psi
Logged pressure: **50** psi
